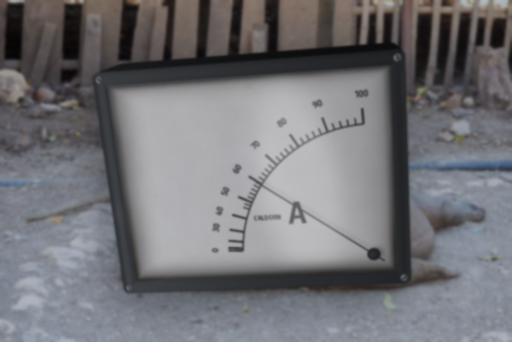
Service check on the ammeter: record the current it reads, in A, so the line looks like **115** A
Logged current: **60** A
